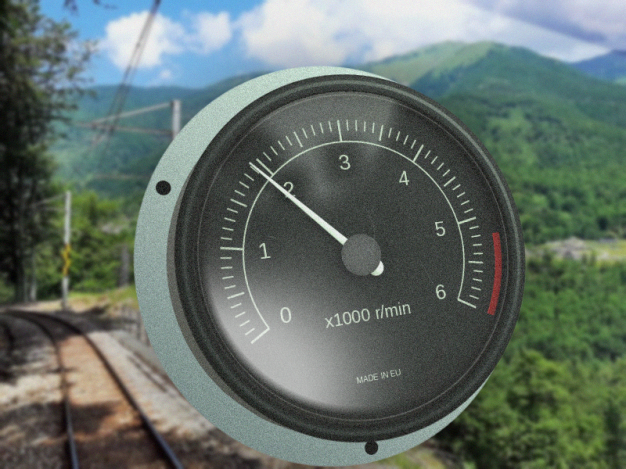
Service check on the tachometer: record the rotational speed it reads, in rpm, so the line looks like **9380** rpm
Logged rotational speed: **1900** rpm
